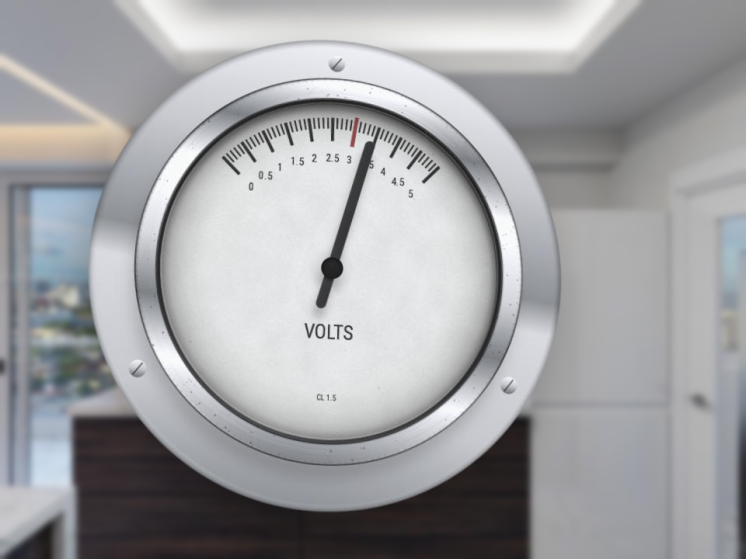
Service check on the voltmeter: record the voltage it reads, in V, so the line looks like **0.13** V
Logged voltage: **3.4** V
